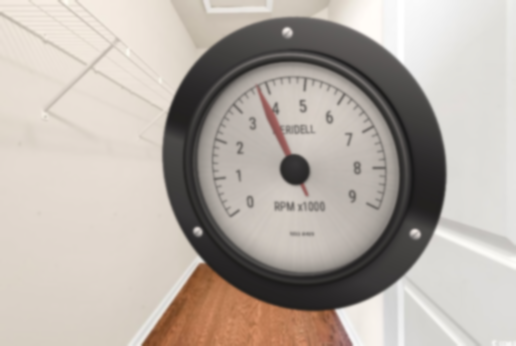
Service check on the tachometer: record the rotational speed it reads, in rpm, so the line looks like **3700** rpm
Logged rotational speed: **3800** rpm
